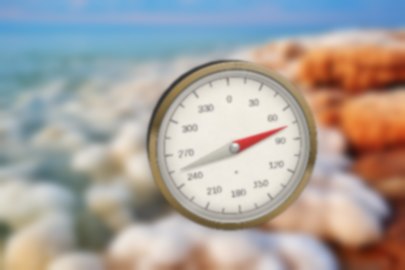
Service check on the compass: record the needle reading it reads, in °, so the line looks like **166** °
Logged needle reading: **75** °
